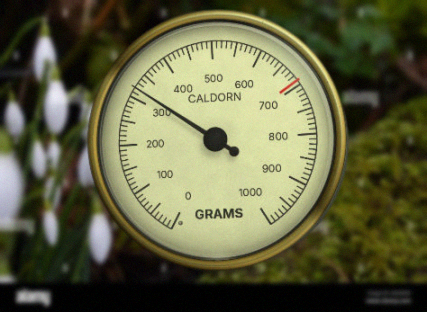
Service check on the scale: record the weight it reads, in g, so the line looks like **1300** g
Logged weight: **320** g
